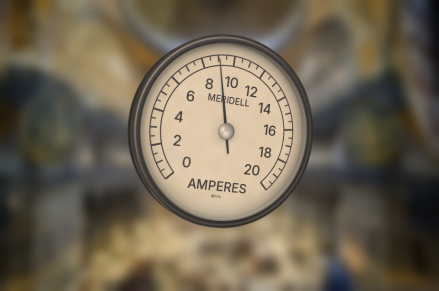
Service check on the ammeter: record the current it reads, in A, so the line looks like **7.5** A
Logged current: **9** A
